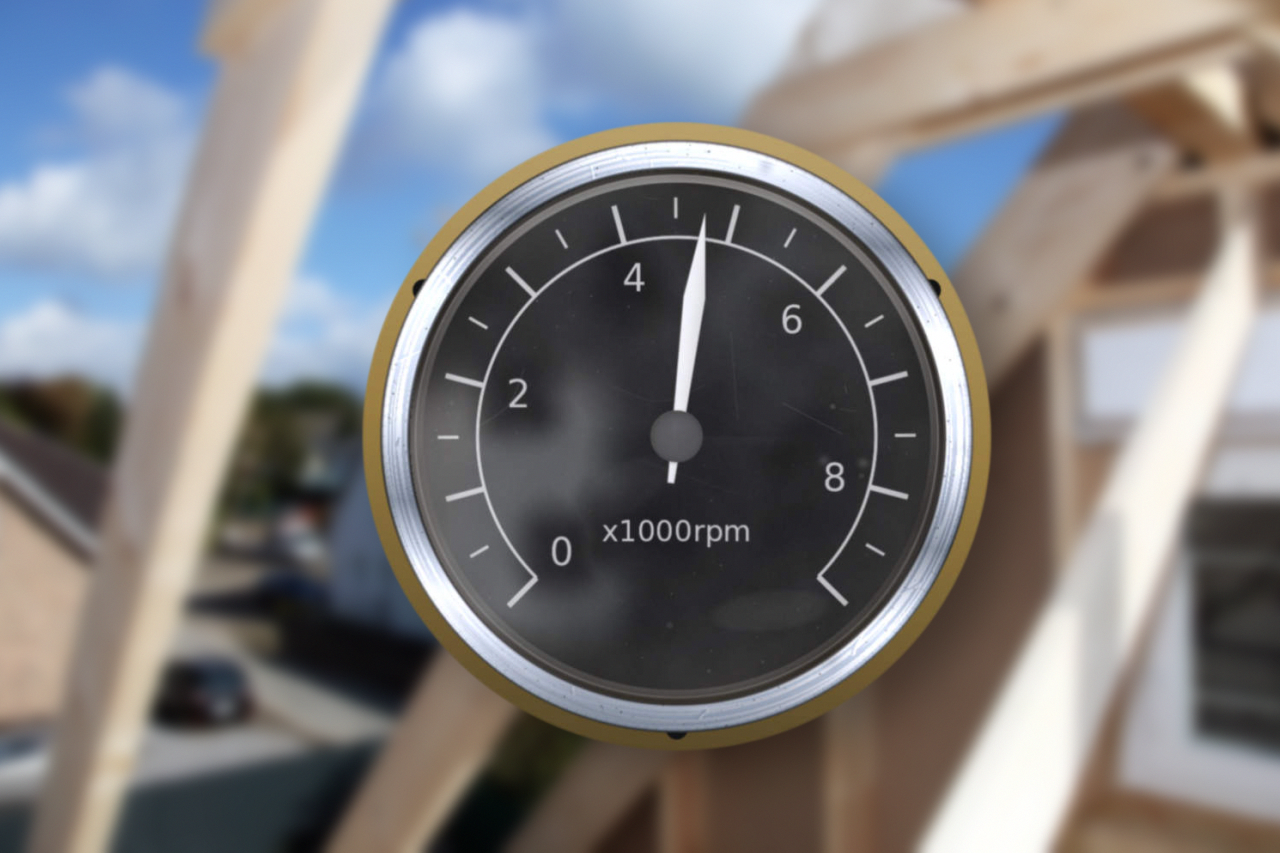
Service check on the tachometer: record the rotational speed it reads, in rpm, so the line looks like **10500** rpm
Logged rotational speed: **4750** rpm
